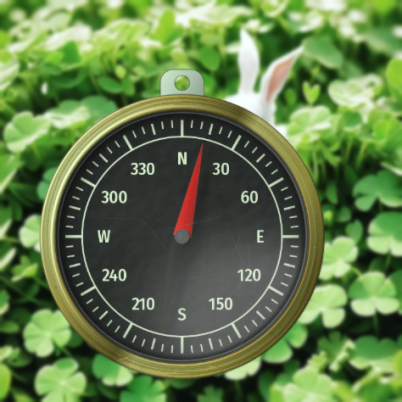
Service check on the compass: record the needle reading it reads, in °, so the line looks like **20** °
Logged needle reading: **12.5** °
